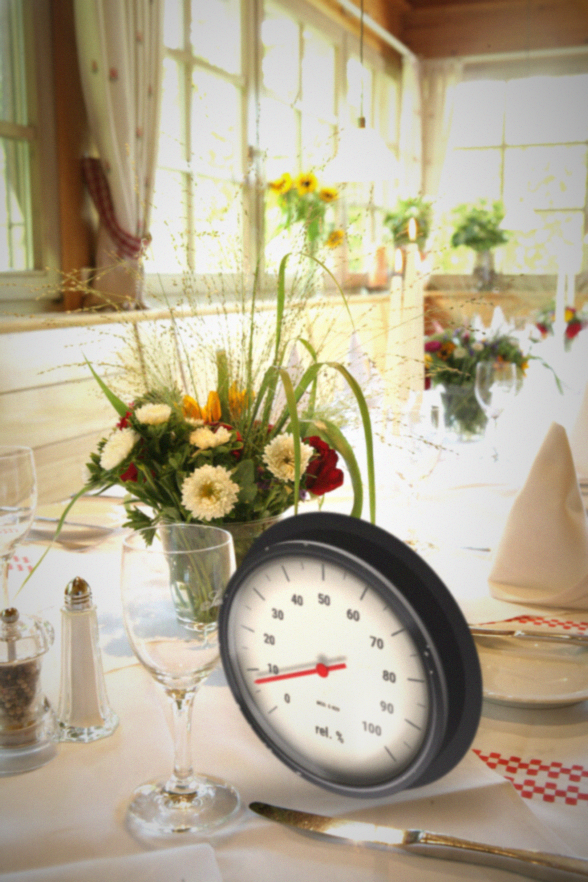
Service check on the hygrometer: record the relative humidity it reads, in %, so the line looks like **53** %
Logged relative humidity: **7.5** %
